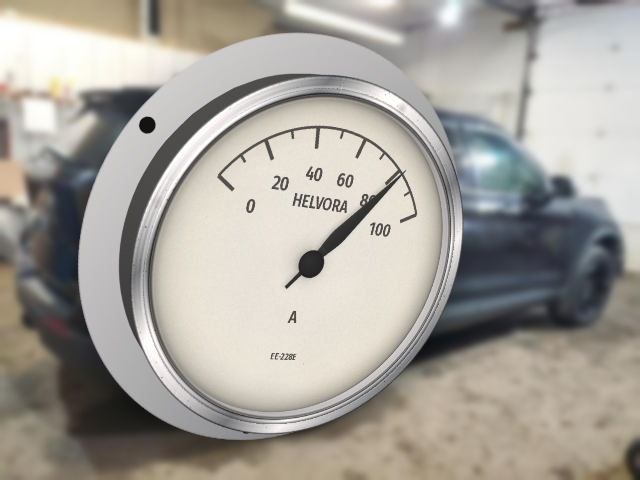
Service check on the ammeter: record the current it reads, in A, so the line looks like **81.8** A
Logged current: **80** A
